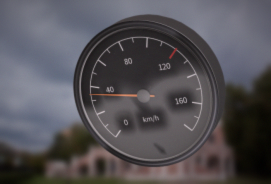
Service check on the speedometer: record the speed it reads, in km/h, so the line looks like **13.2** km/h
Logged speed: **35** km/h
